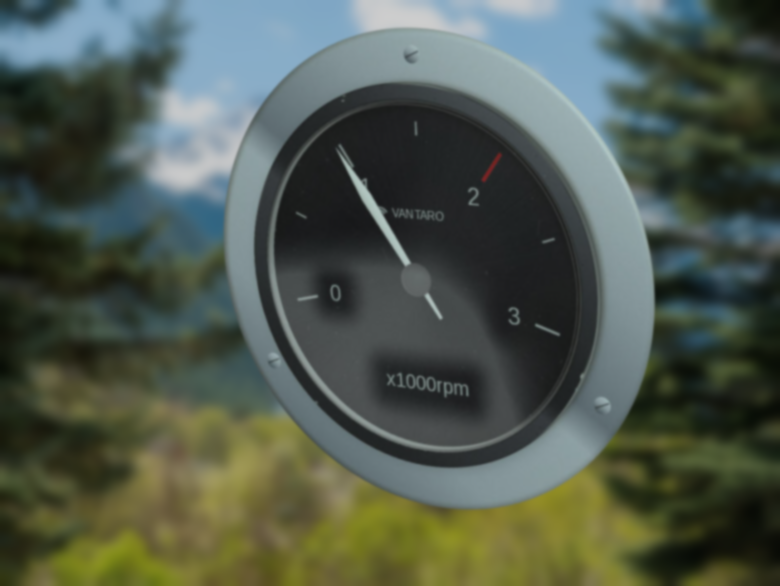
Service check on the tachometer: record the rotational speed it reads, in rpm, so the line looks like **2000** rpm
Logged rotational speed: **1000** rpm
